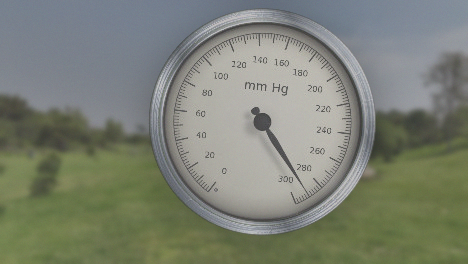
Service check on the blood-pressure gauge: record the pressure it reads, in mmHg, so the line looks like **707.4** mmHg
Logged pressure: **290** mmHg
